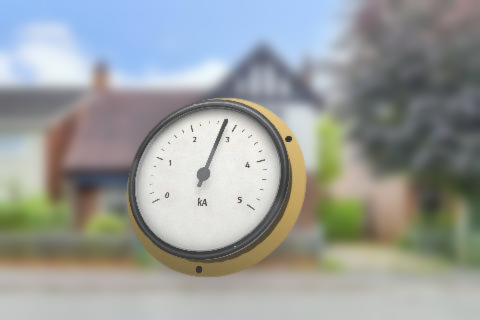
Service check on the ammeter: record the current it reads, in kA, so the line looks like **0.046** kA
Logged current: **2.8** kA
